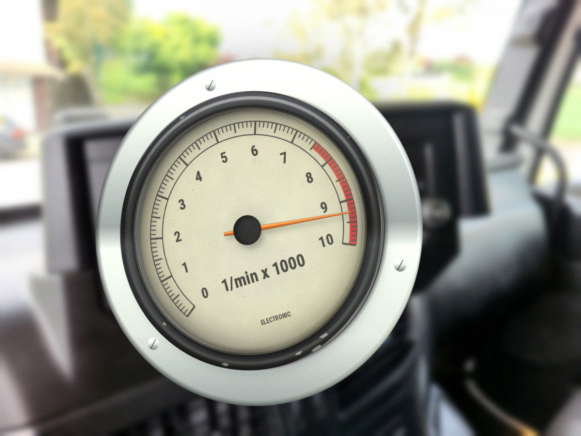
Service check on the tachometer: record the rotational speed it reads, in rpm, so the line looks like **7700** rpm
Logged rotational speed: **9300** rpm
